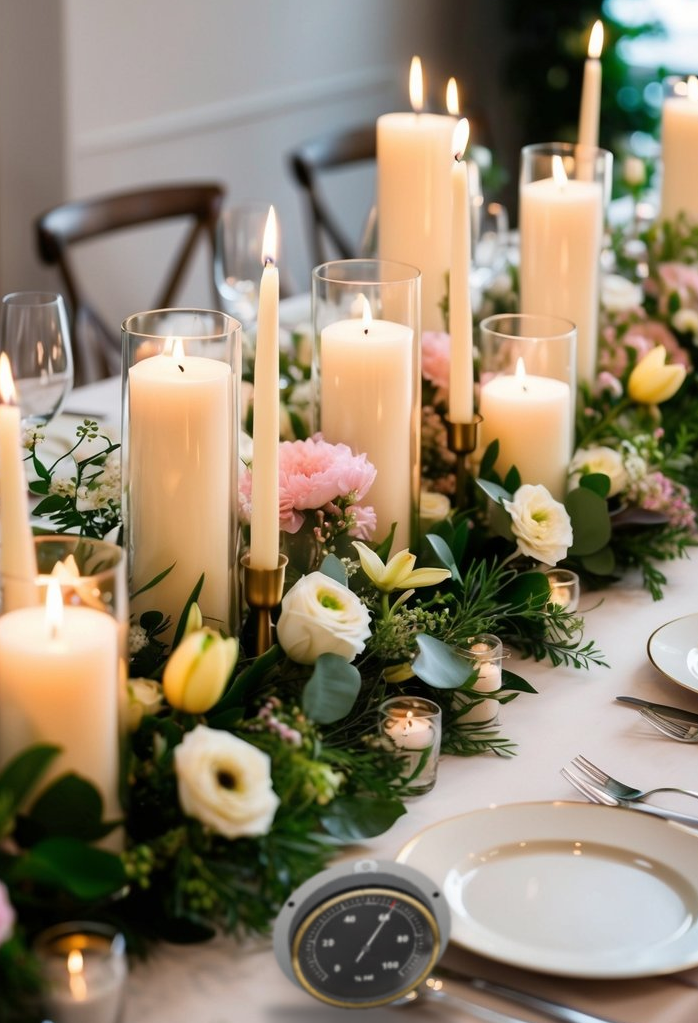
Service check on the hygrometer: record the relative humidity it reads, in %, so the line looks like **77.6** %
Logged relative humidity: **60** %
